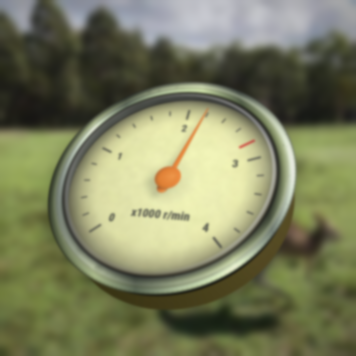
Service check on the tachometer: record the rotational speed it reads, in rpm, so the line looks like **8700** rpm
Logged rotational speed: **2200** rpm
